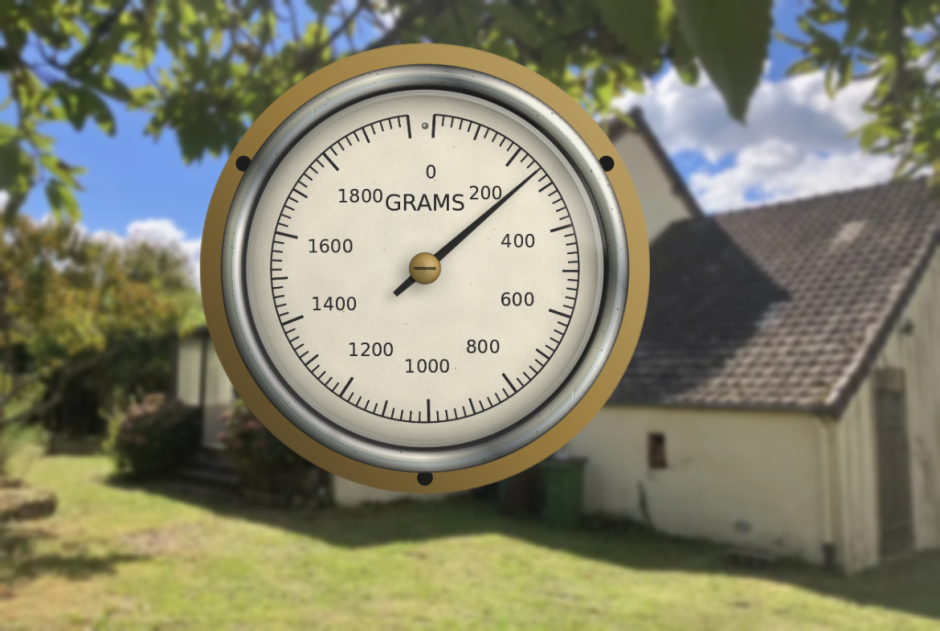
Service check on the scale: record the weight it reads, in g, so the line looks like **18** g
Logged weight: **260** g
